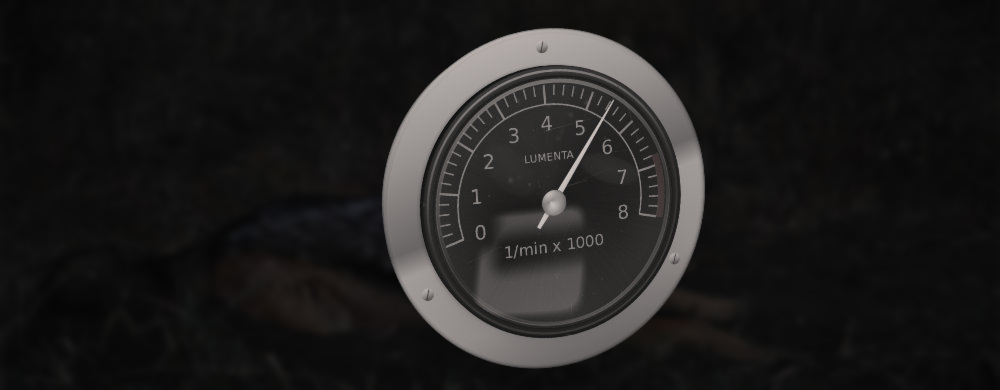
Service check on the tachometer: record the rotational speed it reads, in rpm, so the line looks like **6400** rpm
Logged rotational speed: **5400** rpm
